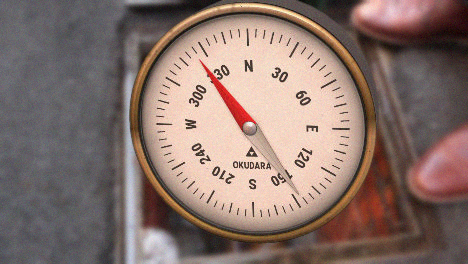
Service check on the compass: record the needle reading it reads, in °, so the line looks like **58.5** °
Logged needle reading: **325** °
